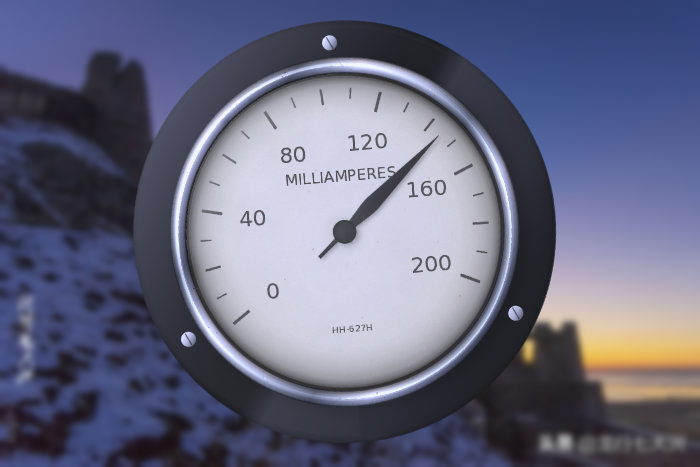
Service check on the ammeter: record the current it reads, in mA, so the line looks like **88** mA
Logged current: **145** mA
